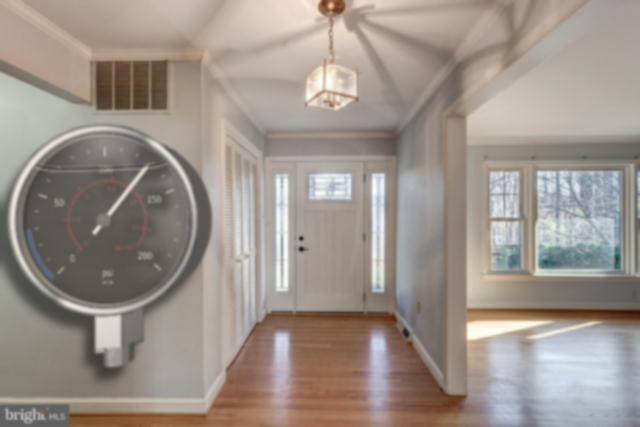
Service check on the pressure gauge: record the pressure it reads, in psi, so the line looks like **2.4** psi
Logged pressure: **130** psi
